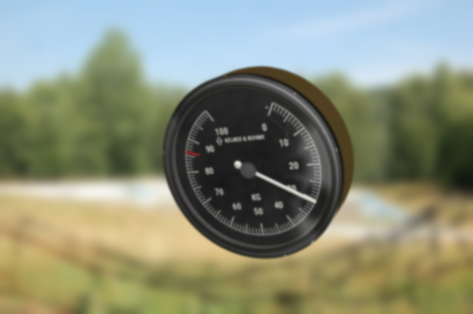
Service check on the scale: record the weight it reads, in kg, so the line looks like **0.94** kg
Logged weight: **30** kg
